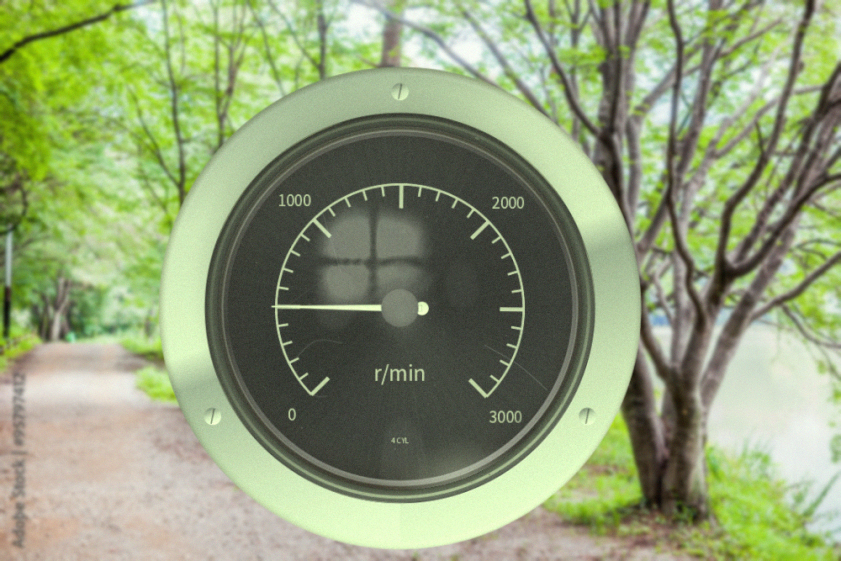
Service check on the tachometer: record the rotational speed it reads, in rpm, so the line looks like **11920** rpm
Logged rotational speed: **500** rpm
